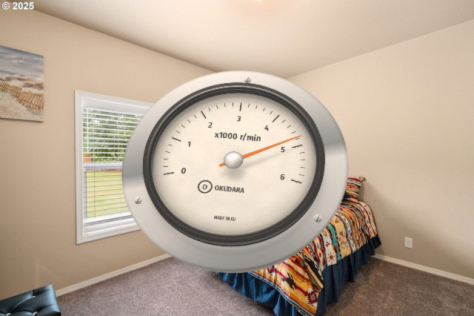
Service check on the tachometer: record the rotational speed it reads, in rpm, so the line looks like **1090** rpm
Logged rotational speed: **4800** rpm
